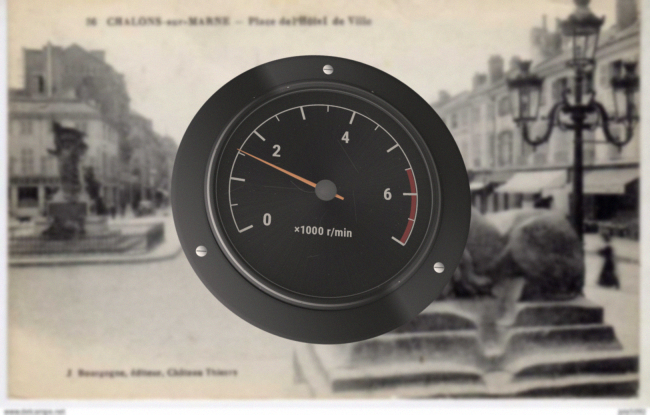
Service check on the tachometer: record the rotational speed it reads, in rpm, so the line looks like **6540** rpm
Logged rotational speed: **1500** rpm
